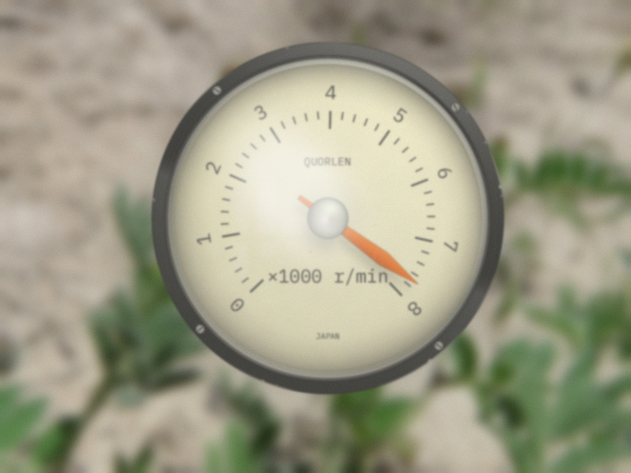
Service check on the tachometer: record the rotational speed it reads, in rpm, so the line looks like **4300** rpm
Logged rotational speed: **7700** rpm
